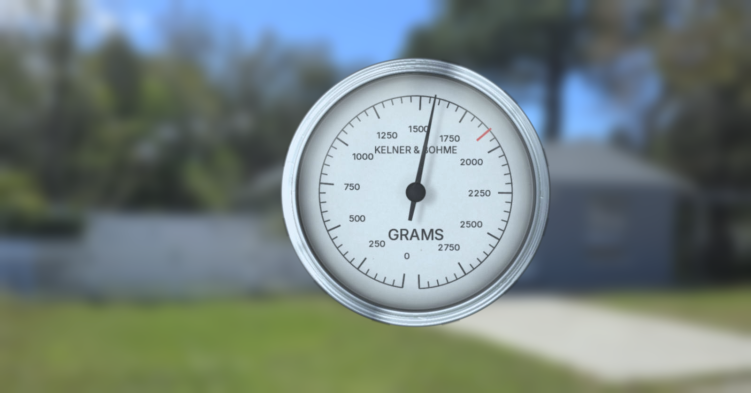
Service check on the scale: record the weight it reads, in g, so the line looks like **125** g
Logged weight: **1575** g
